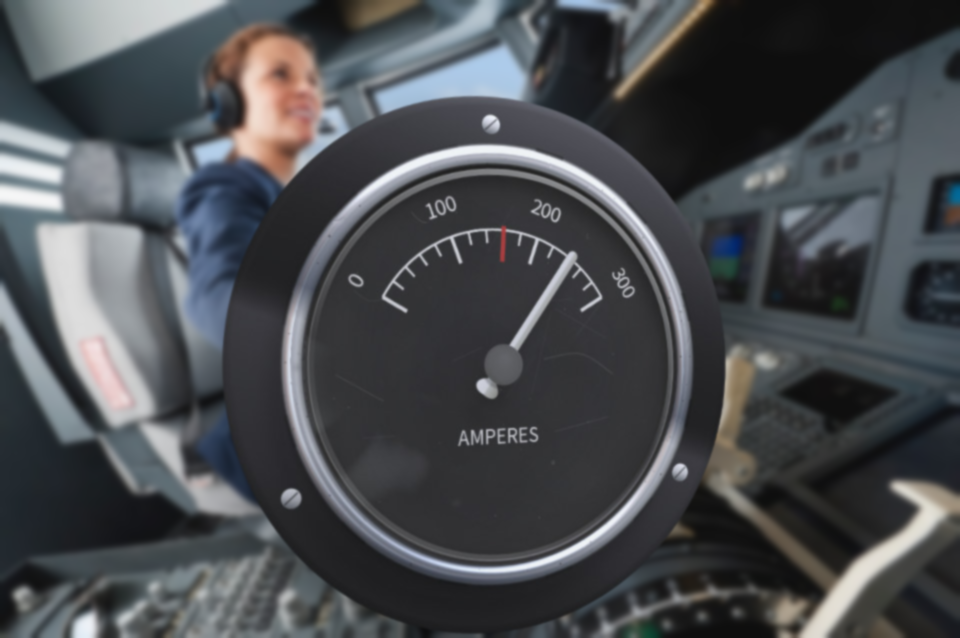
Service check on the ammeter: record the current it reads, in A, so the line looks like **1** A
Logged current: **240** A
